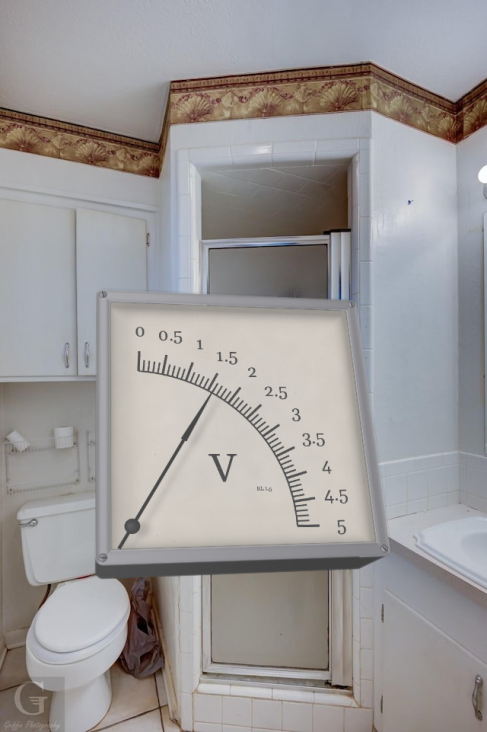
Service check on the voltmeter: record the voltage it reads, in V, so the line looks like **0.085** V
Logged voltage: **1.6** V
